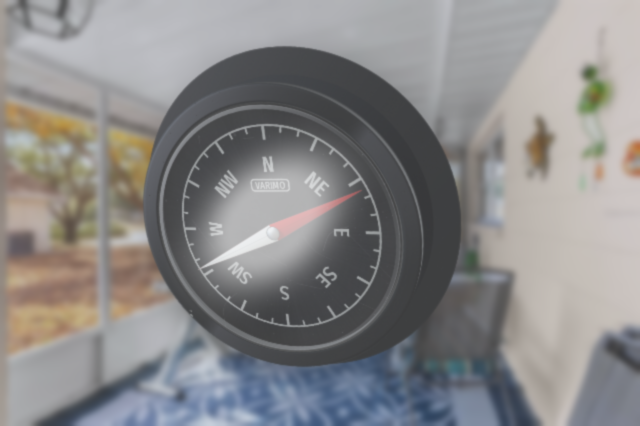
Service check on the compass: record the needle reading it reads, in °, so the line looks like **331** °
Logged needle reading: **65** °
